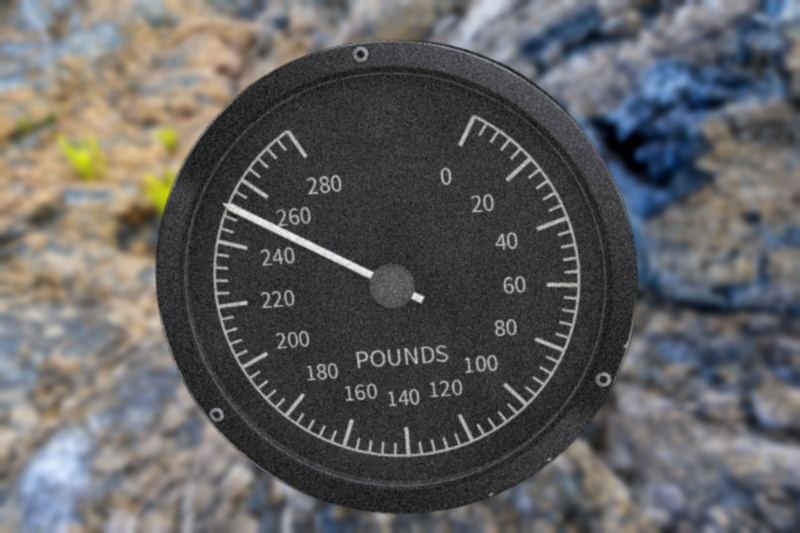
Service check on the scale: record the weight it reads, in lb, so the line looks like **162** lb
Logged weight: **252** lb
